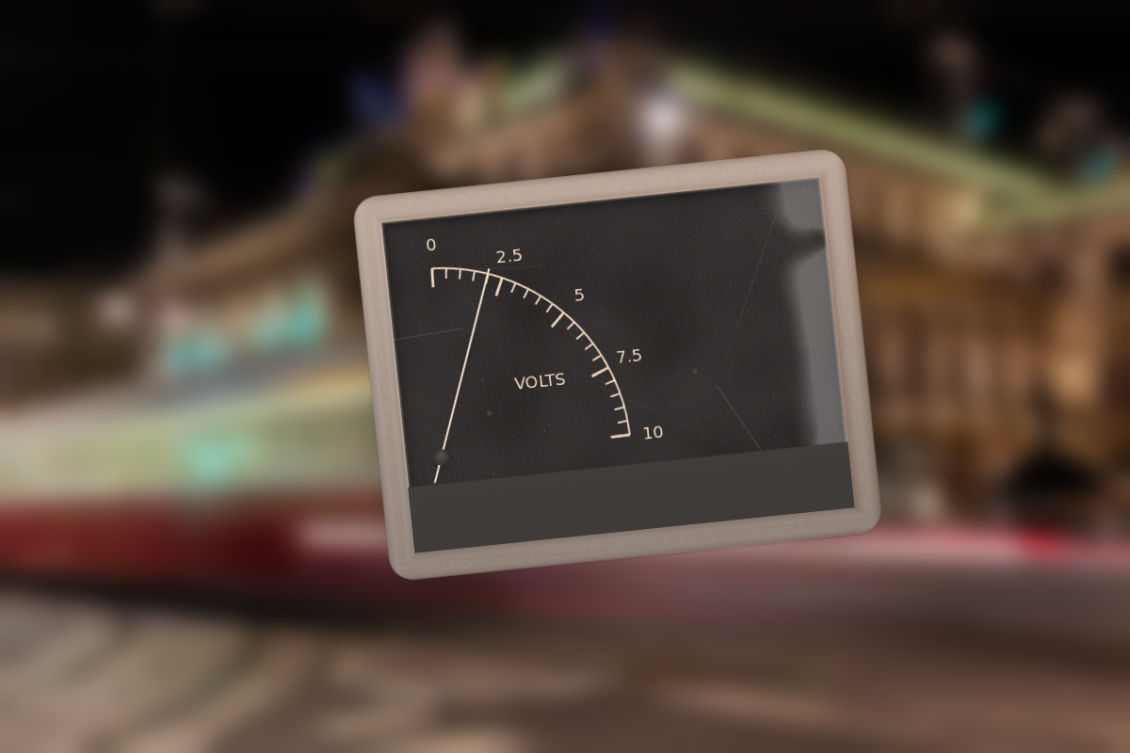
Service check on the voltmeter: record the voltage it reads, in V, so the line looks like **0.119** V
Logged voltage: **2** V
